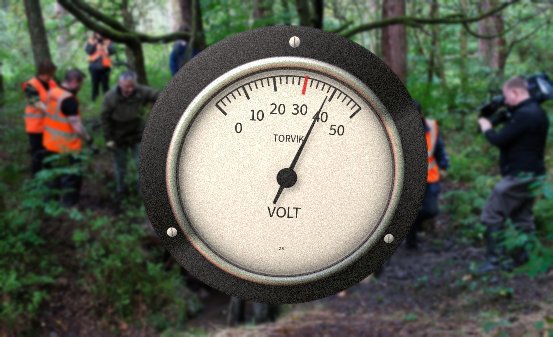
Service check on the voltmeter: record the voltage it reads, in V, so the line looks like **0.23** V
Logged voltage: **38** V
